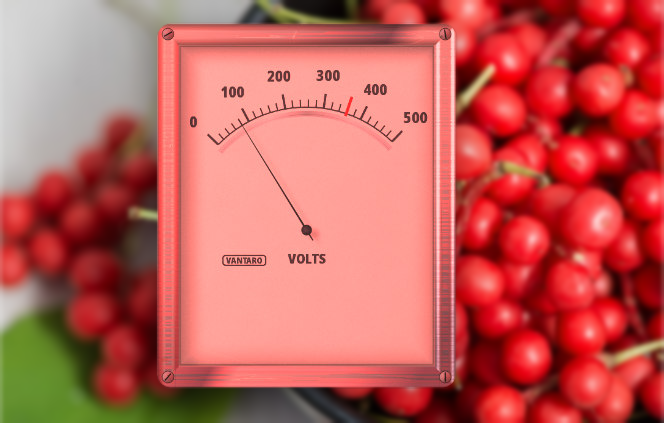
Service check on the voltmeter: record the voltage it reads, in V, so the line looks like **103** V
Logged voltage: **80** V
